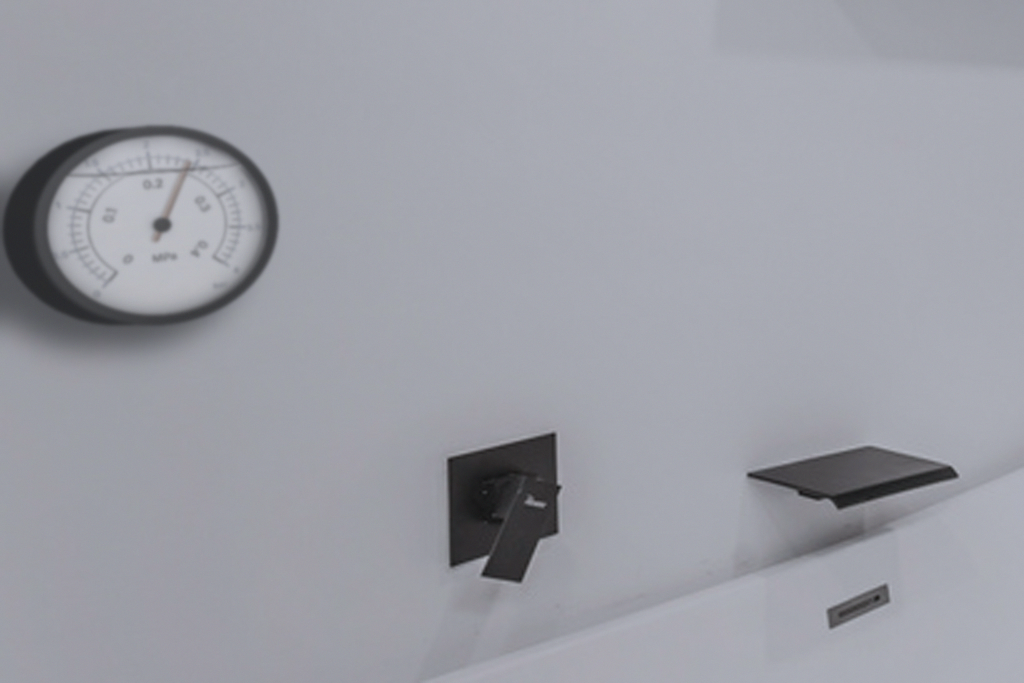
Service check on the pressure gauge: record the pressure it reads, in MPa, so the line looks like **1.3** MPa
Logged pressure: **0.24** MPa
